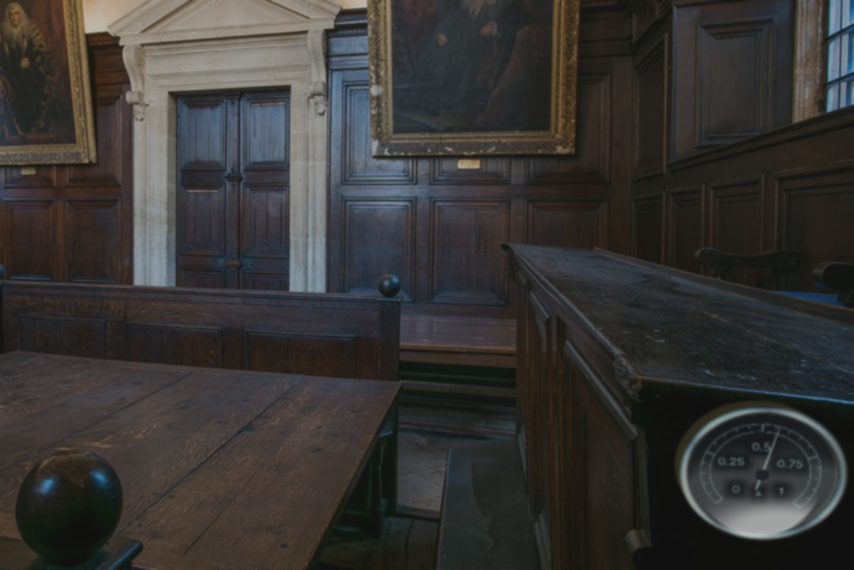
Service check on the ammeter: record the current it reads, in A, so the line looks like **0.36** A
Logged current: **0.55** A
